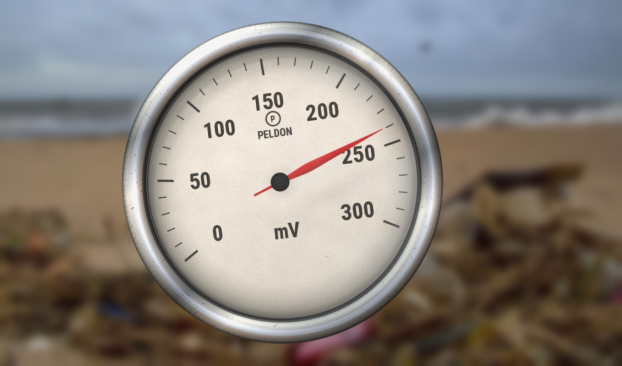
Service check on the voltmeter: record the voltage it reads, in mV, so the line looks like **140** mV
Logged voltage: **240** mV
